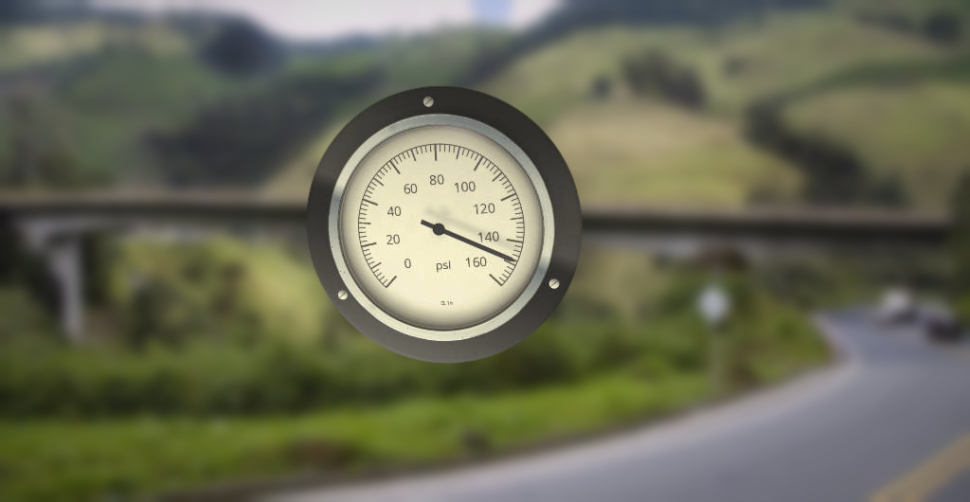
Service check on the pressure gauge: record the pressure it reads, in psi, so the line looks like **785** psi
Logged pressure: **148** psi
